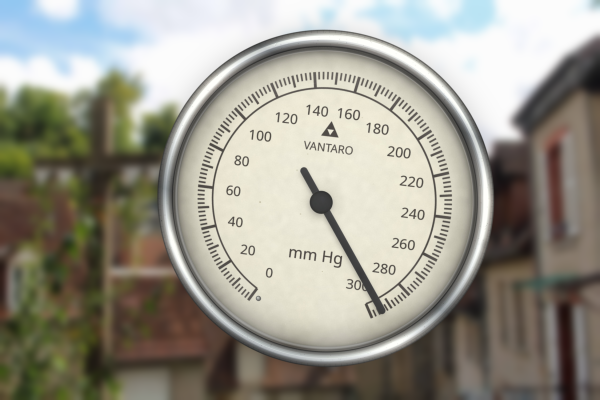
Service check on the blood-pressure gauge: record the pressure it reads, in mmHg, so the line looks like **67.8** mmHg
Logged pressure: **294** mmHg
